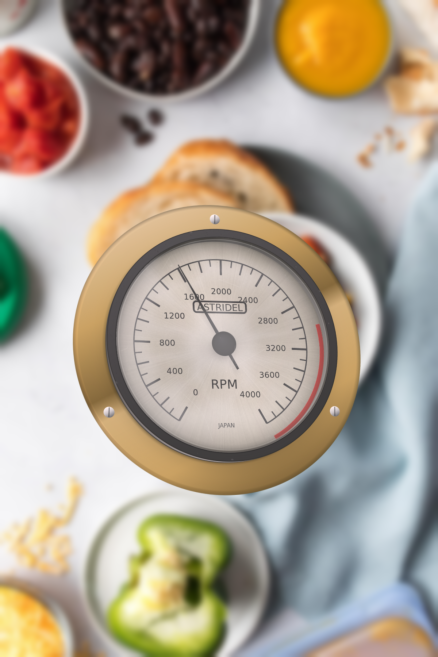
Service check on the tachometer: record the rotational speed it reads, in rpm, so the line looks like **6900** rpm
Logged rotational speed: **1600** rpm
